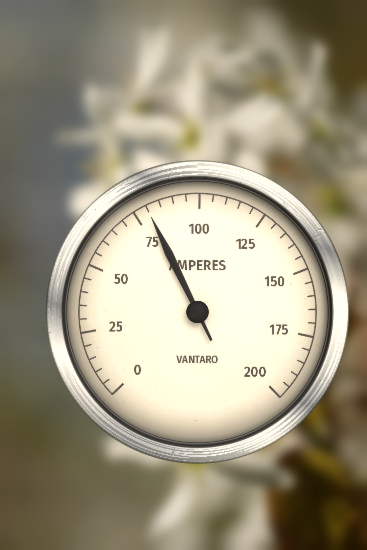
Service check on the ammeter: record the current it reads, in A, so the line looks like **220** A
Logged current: **80** A
